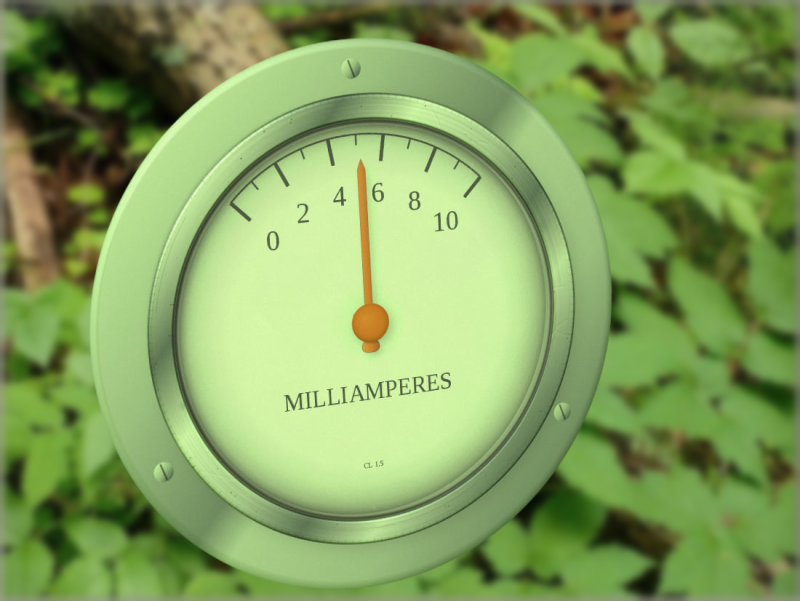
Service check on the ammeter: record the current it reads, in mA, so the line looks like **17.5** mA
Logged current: **5** mA
